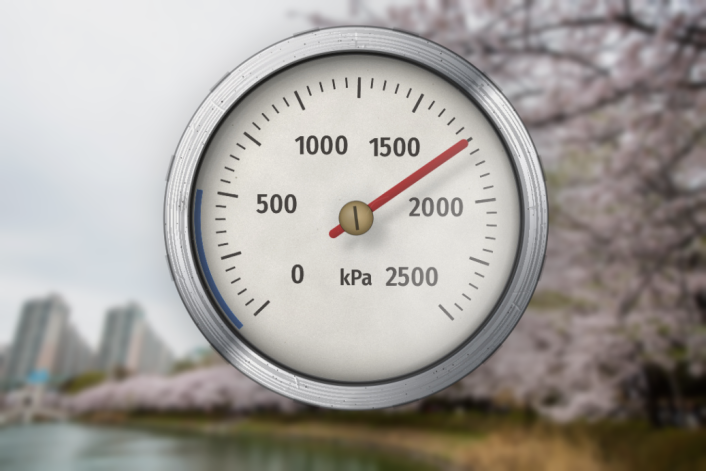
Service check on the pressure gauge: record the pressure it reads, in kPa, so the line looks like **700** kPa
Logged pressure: **1750** kPa
